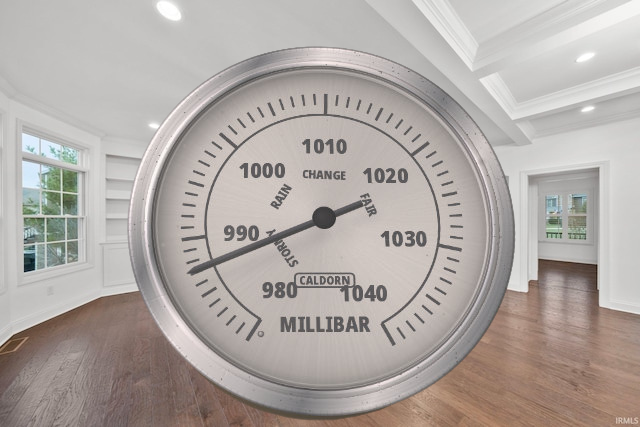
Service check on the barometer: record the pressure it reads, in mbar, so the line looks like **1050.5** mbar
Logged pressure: **987** mbar
